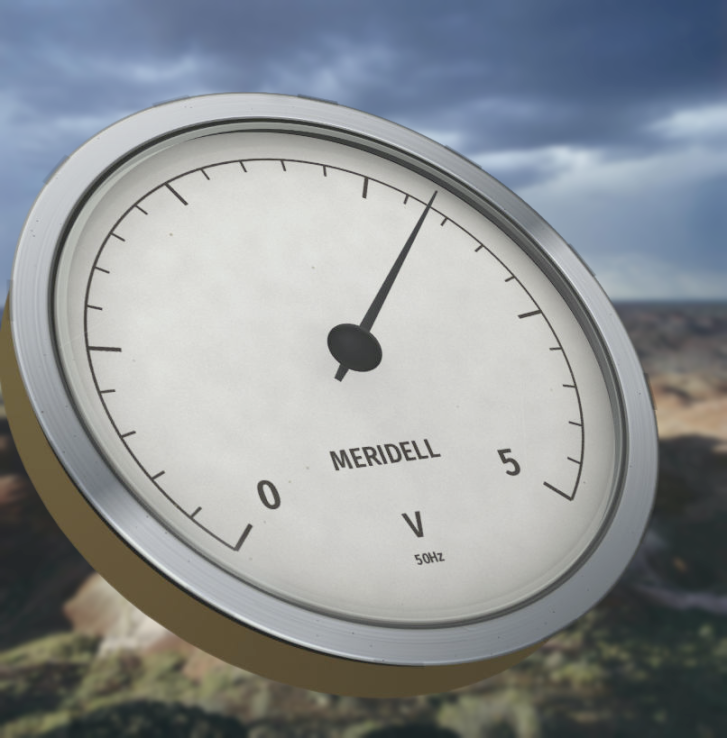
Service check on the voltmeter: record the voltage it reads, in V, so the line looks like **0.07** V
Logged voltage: **3.3** V
